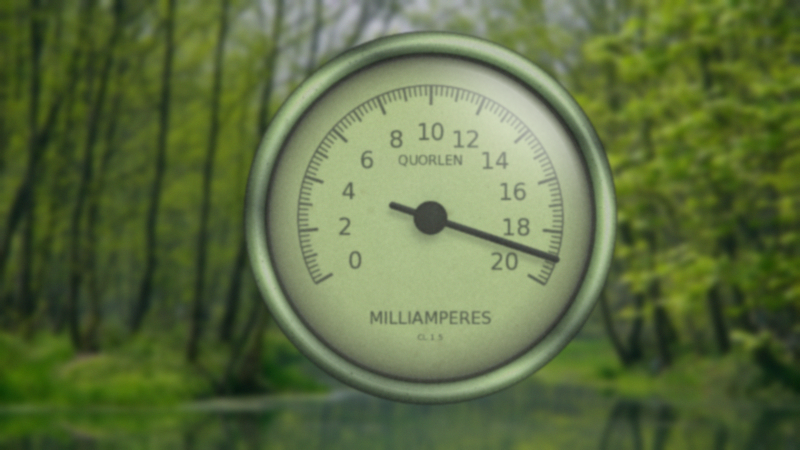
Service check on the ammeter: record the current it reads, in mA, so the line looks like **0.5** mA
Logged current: **19** mA
